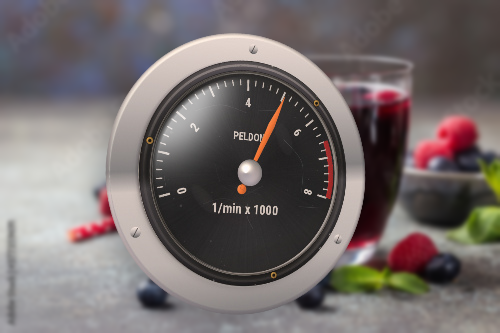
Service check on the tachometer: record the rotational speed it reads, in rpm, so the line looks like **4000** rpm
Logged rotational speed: **5000** rpm
